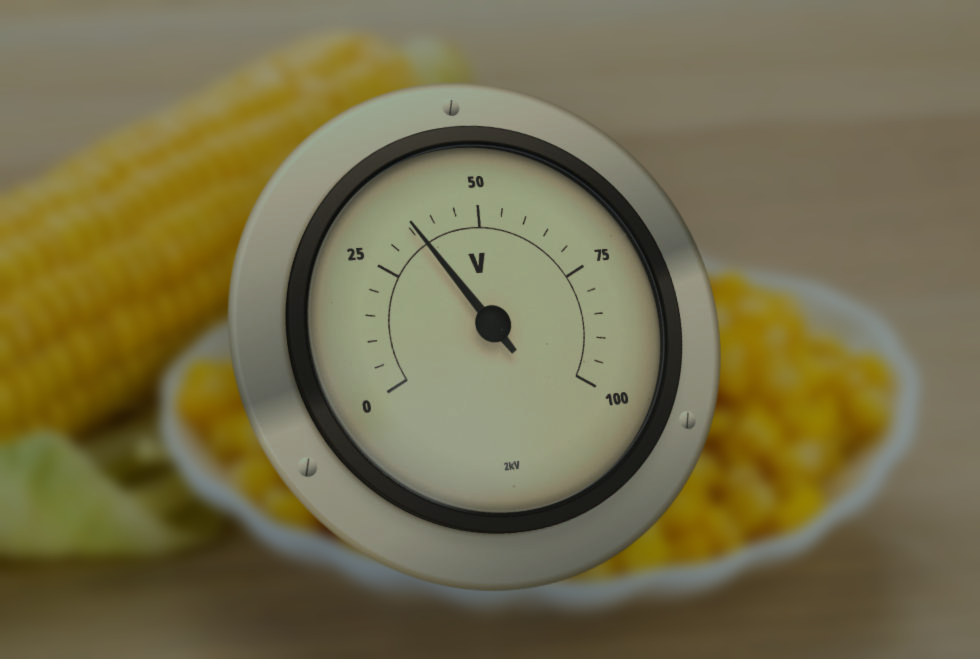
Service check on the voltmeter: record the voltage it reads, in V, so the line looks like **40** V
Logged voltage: **35** V
